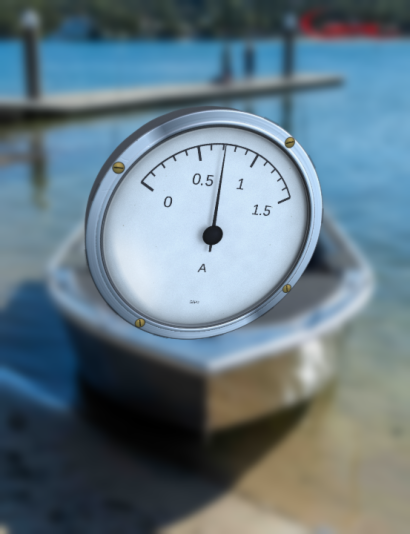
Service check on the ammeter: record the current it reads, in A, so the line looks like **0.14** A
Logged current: **0.7** A
